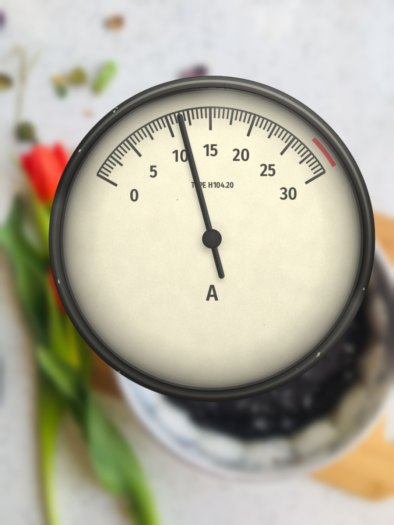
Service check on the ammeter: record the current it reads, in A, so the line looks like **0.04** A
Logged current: **11.5** A
